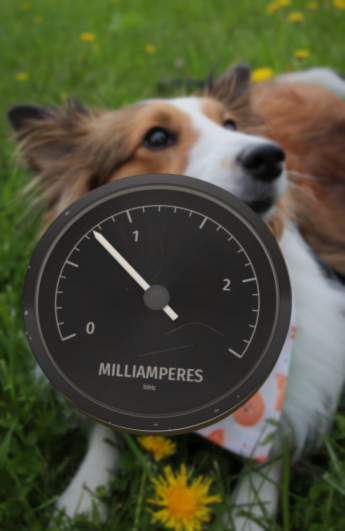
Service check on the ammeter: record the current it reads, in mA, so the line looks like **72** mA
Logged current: **0.75** mA
